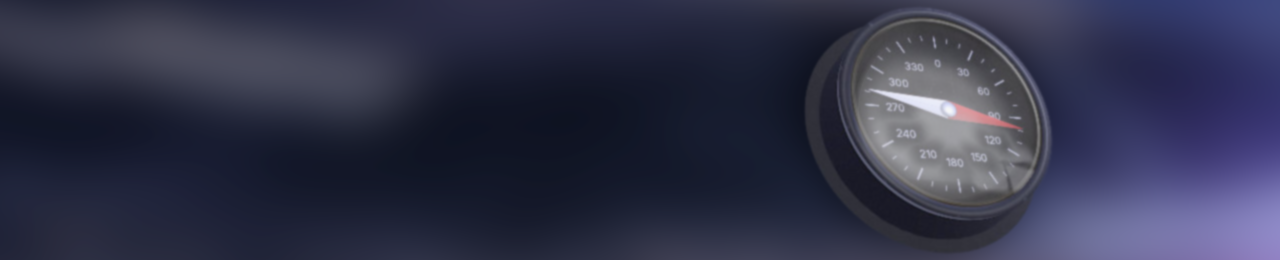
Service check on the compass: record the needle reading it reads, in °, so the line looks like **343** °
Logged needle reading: **100** °
